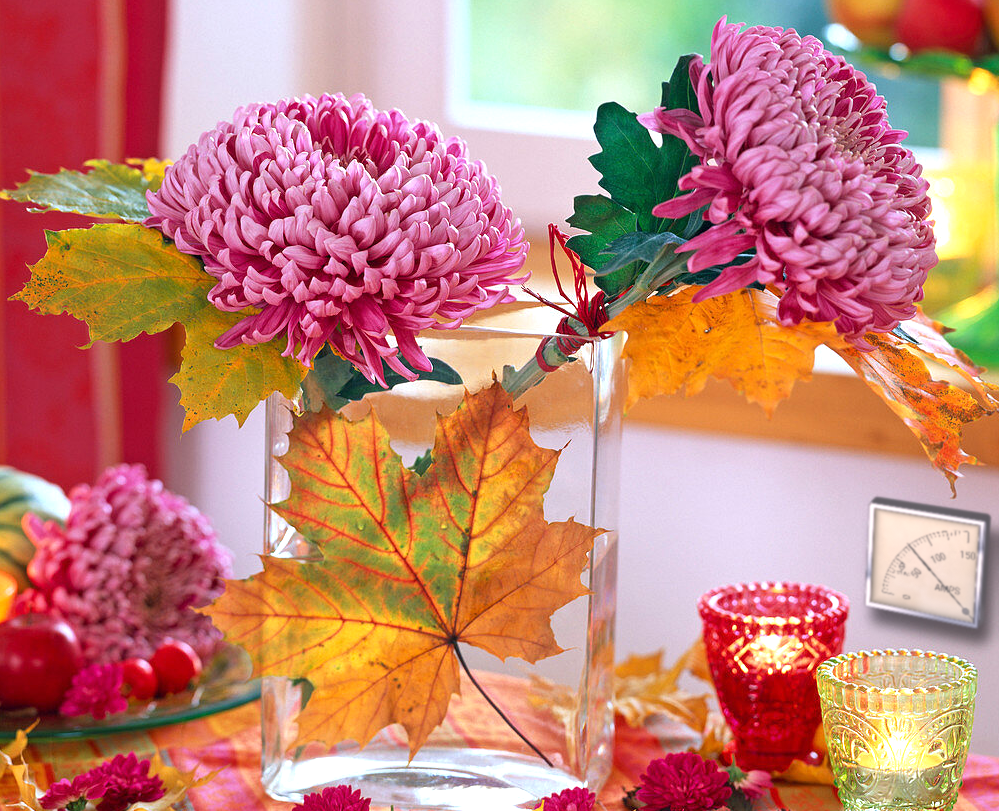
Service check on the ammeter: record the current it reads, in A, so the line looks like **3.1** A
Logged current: **75** A
